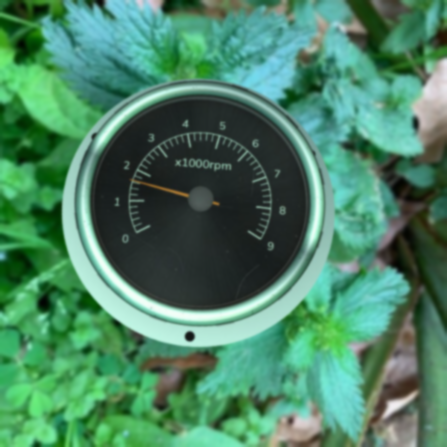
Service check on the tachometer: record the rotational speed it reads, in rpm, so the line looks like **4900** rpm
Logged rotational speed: **1600** rpm
